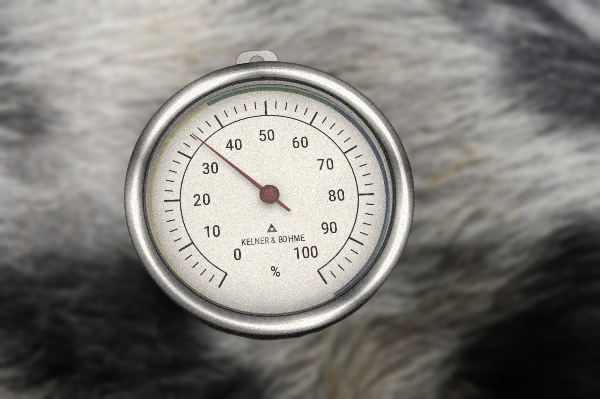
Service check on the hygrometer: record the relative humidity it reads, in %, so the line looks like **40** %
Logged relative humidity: **34** %
